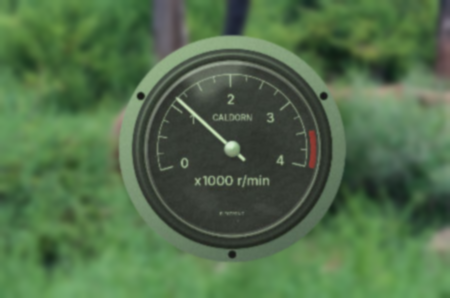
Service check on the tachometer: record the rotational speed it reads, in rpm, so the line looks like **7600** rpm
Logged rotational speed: **1125** rpm
